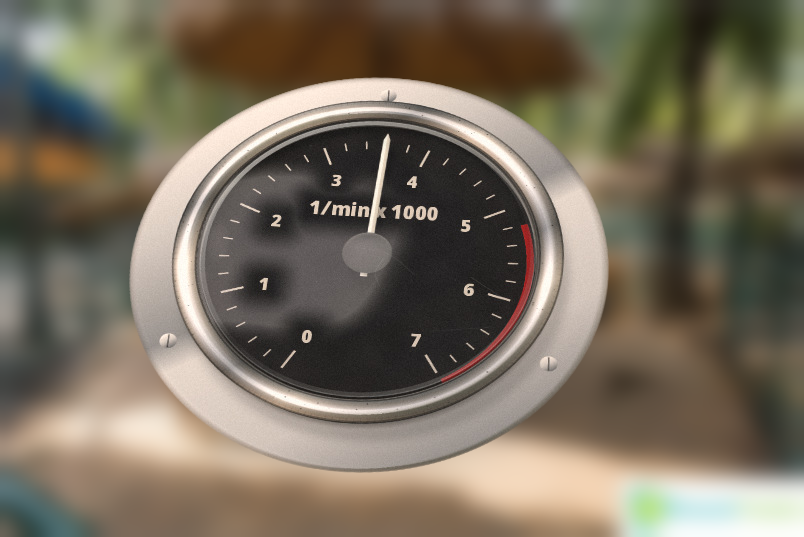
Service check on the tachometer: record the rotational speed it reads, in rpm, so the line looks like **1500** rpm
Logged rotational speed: **3600** rpm
